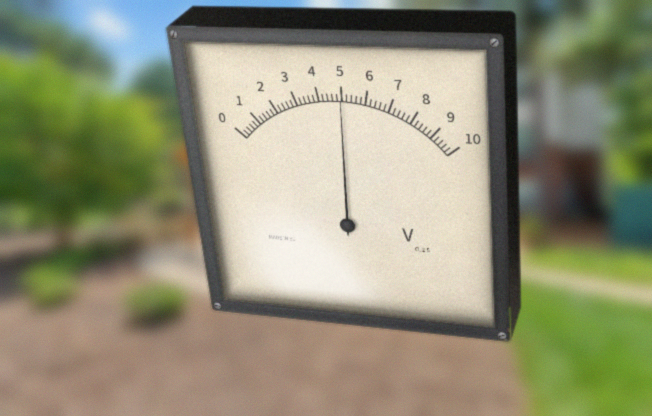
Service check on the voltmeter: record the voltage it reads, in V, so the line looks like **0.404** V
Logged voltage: **5** V
